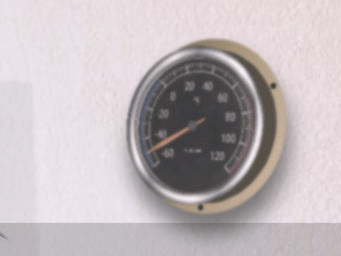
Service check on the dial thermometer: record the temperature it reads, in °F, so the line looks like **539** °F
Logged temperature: **-50** °F
